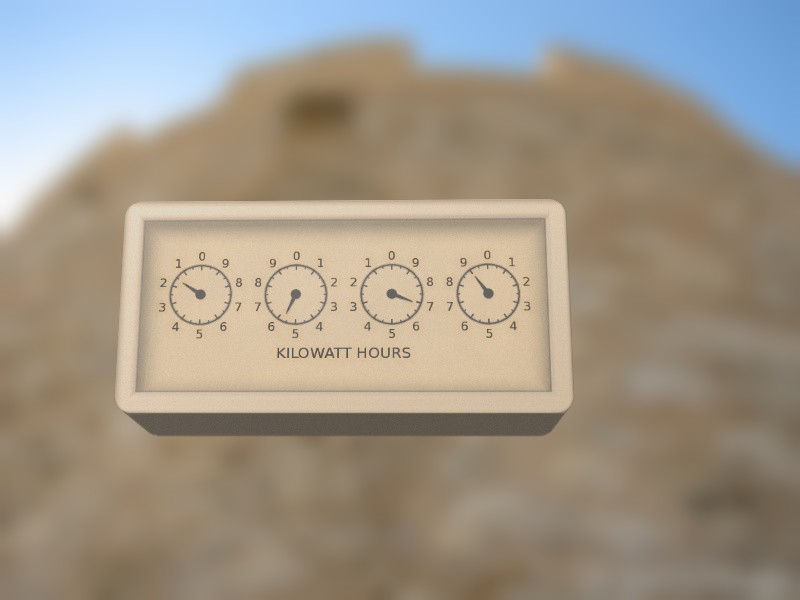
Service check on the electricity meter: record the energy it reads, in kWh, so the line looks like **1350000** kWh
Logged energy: **1569** kWh
